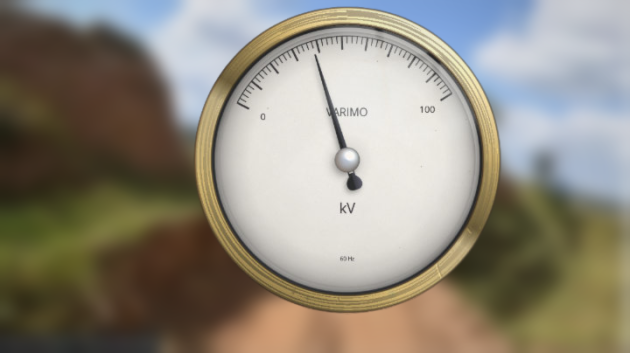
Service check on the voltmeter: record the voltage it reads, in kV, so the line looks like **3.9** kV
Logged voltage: **38** kV
